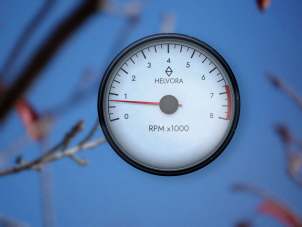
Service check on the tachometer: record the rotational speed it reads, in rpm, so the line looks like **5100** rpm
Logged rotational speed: **750** rpm
